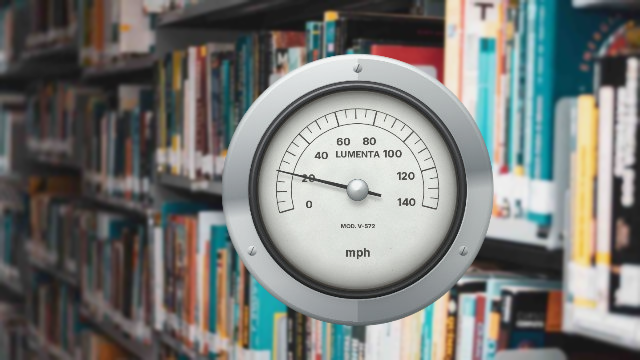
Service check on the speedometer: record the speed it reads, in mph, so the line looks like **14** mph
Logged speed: **20** mph
